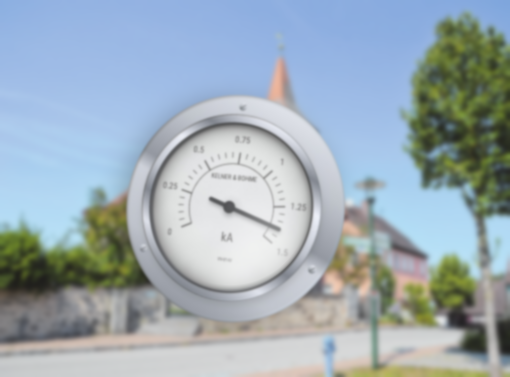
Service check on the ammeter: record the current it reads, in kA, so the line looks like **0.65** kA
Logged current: **1.4** kA
